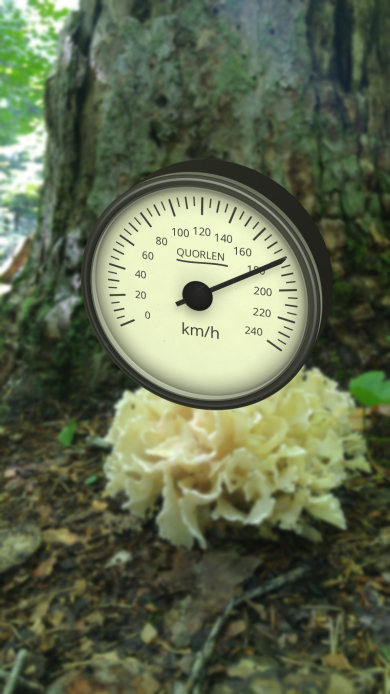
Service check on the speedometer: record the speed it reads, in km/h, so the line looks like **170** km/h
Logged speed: **180** km/h
